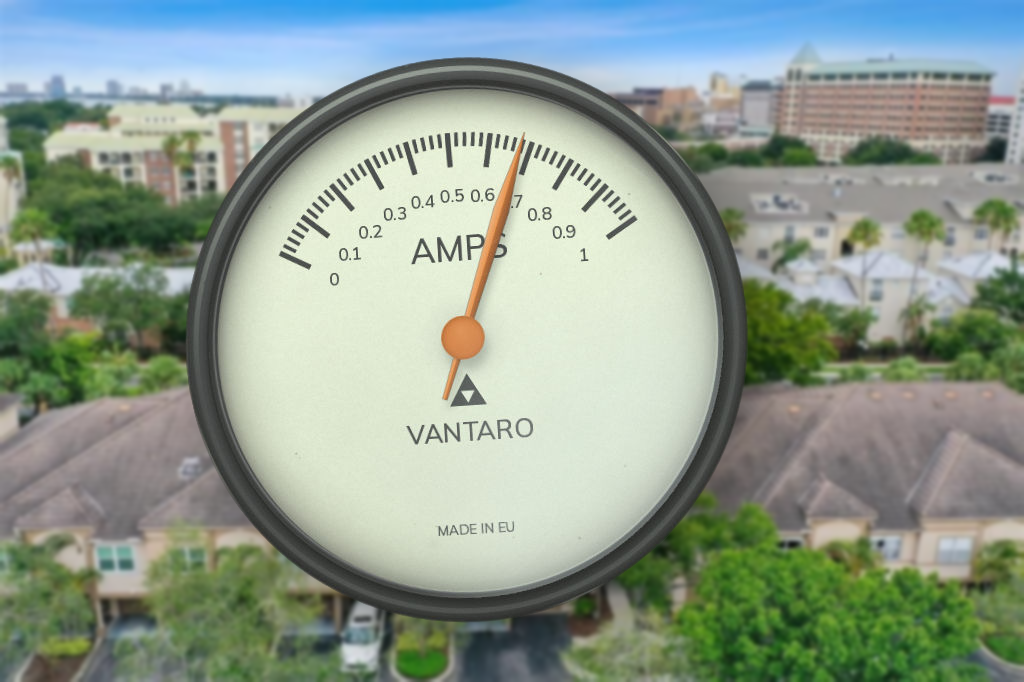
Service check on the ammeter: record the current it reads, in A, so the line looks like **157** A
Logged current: **0.68** A
